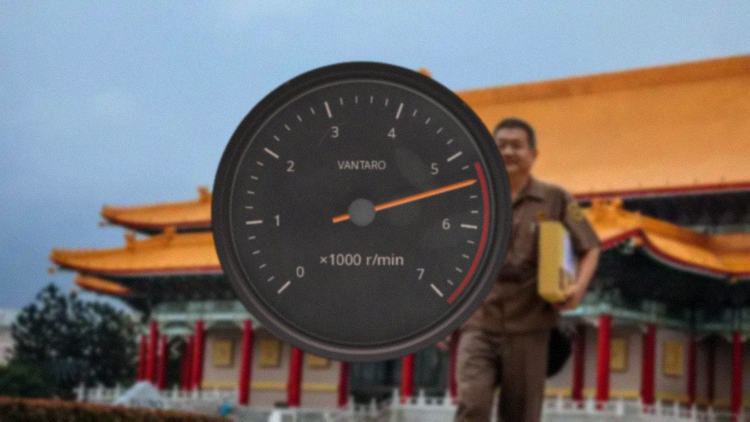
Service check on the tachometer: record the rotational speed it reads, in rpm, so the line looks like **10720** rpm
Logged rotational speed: **5400** rpm
